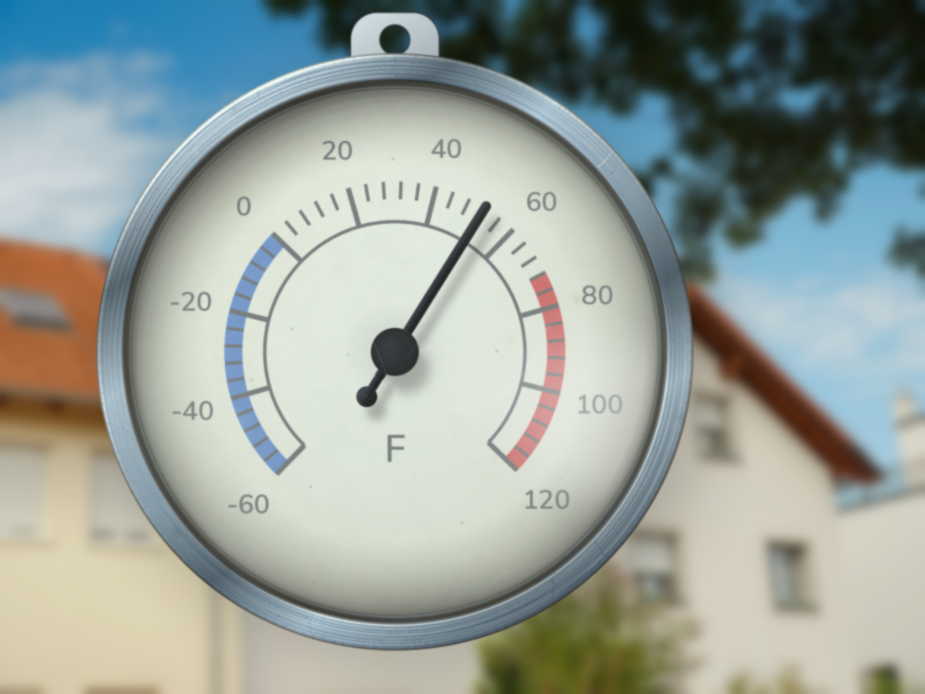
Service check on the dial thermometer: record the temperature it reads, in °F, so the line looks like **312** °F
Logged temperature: **52** °F
